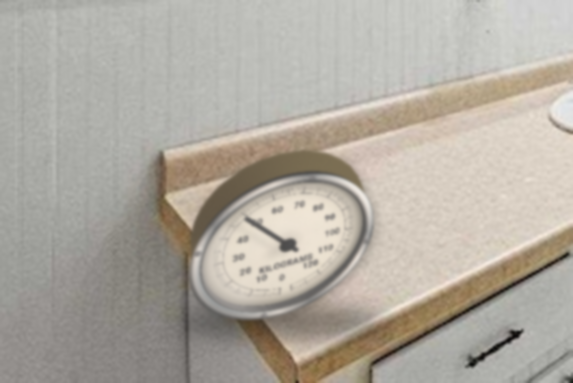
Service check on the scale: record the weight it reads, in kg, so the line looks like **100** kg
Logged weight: **50** kg
